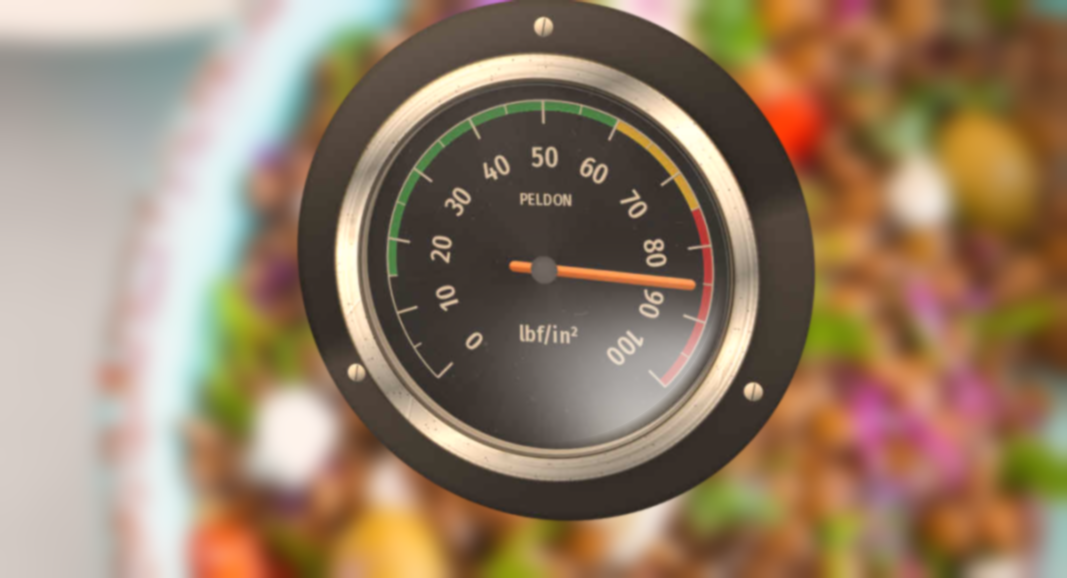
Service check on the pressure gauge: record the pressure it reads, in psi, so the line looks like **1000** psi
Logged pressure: **85** psi
